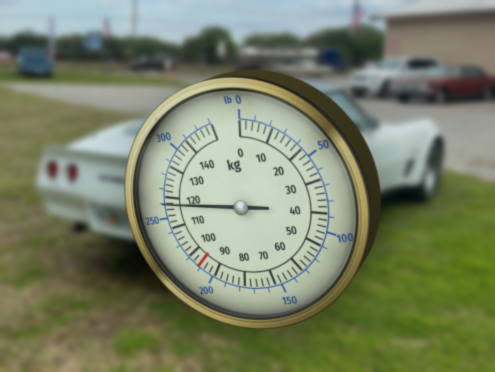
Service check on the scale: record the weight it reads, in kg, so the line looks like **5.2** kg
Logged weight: **118** kg
